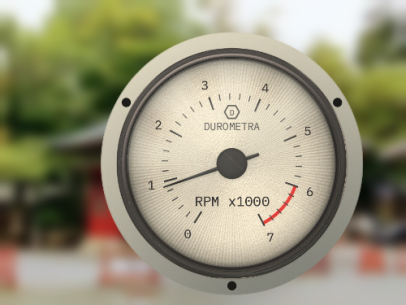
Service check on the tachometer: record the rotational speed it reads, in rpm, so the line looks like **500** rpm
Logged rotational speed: **900** rpm
